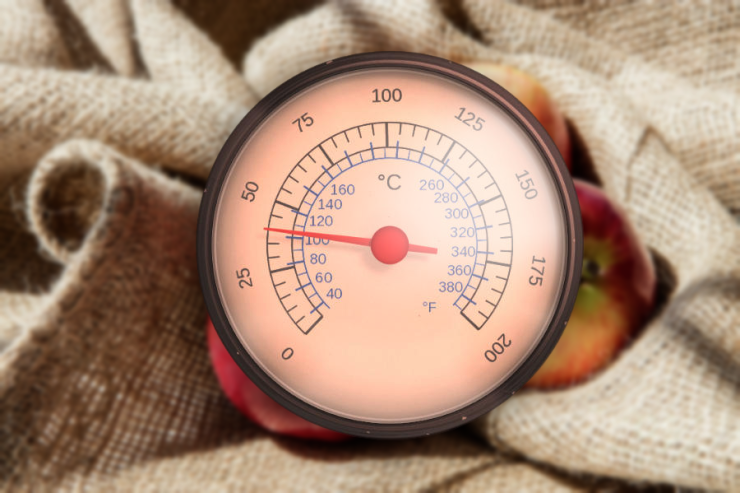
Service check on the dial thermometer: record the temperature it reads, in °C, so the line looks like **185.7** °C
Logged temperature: **40** °C
